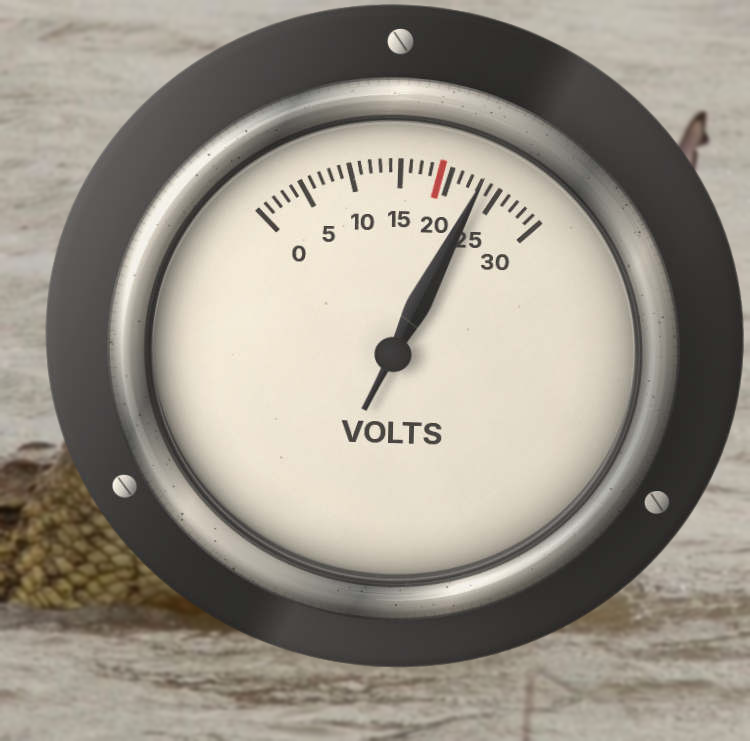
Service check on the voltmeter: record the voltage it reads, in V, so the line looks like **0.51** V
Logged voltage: **23** V
